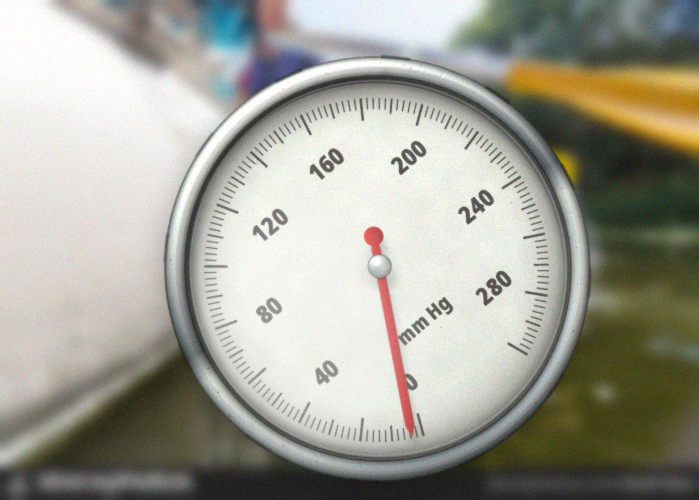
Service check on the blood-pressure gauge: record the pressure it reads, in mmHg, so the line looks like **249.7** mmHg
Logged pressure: **4** mmHg
